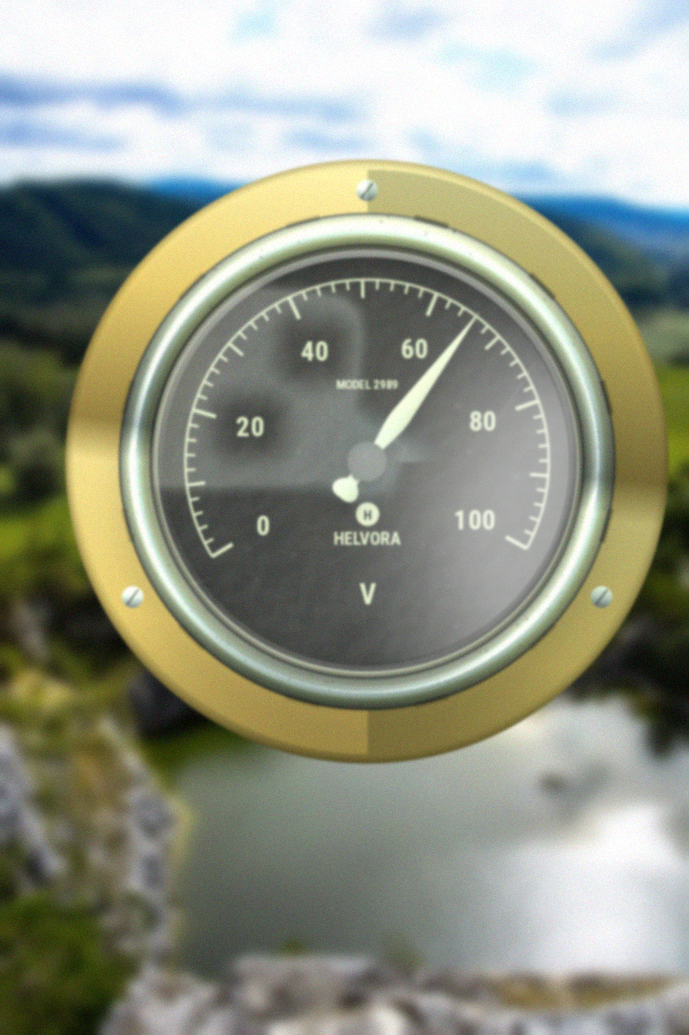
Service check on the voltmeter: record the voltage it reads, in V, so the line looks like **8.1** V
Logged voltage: **66** V
